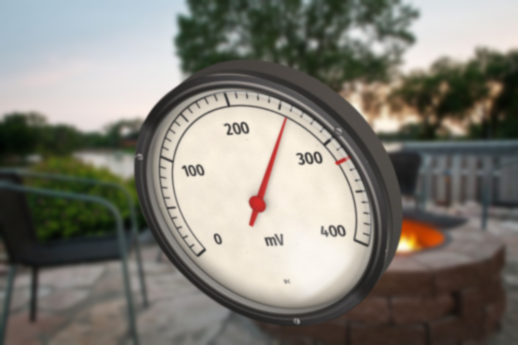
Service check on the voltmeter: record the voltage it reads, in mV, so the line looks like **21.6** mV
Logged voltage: **260** mV
